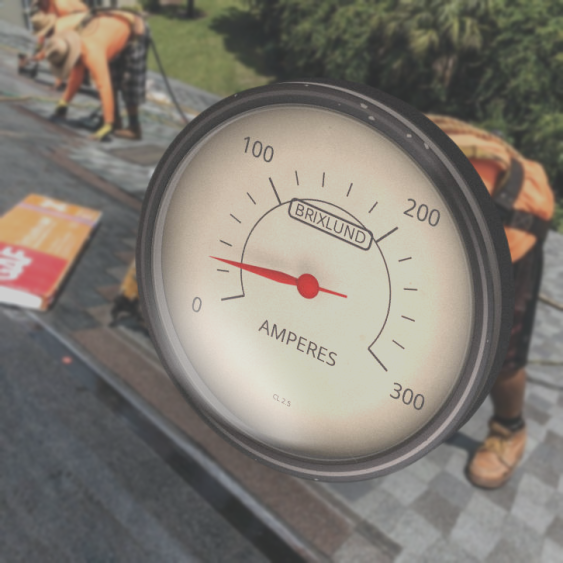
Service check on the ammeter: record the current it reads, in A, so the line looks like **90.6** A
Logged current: **30** A
